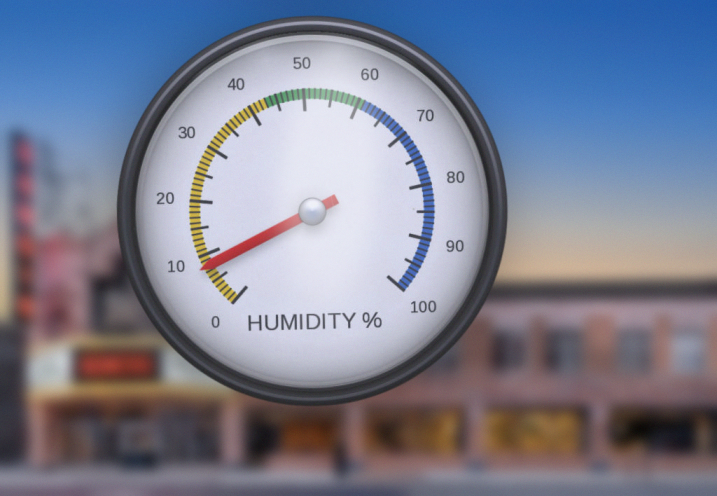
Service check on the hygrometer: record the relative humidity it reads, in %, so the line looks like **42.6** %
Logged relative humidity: **8** %
